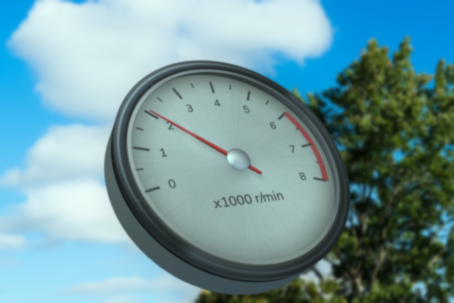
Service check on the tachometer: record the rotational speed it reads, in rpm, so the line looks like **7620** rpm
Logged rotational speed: **2000** rpm
